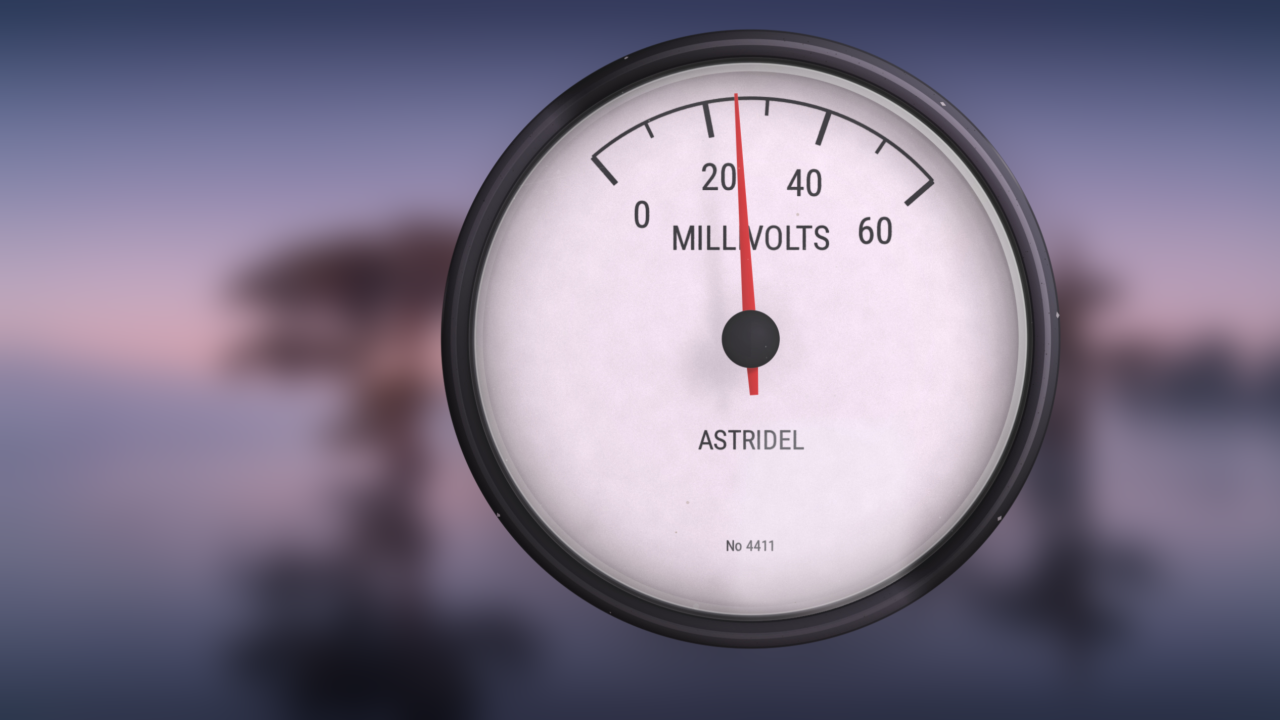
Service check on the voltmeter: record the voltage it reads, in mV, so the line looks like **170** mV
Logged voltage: **25** mV
